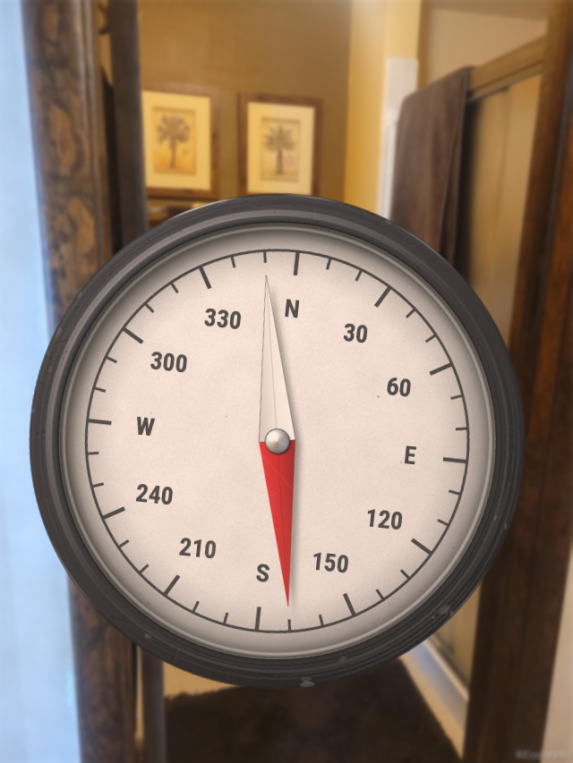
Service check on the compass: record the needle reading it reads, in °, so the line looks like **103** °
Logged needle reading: **170** °
